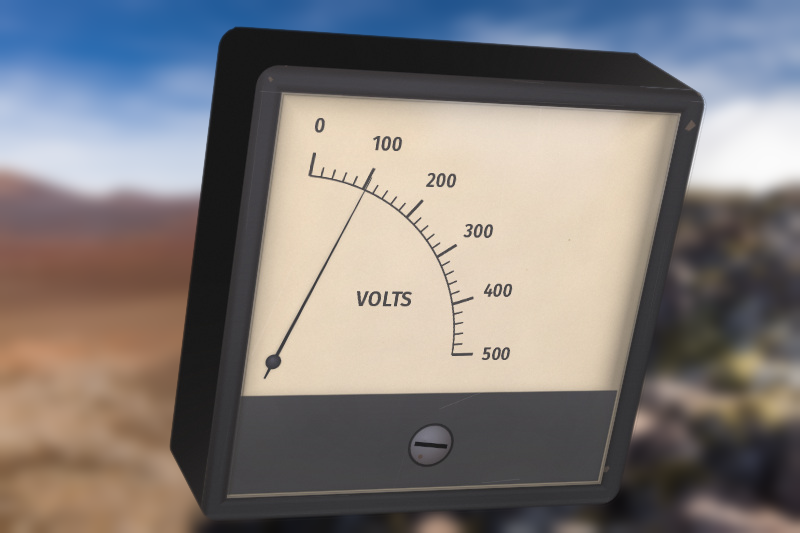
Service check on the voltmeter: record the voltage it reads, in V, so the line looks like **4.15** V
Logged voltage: **100** V
